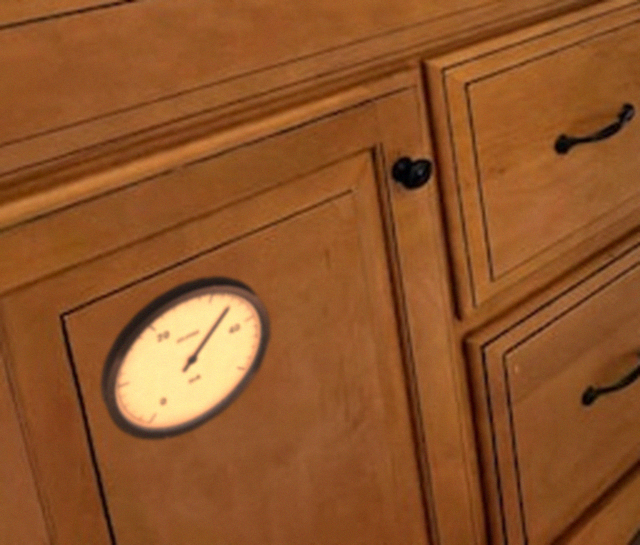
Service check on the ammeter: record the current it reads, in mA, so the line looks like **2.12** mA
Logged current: **34** mA
